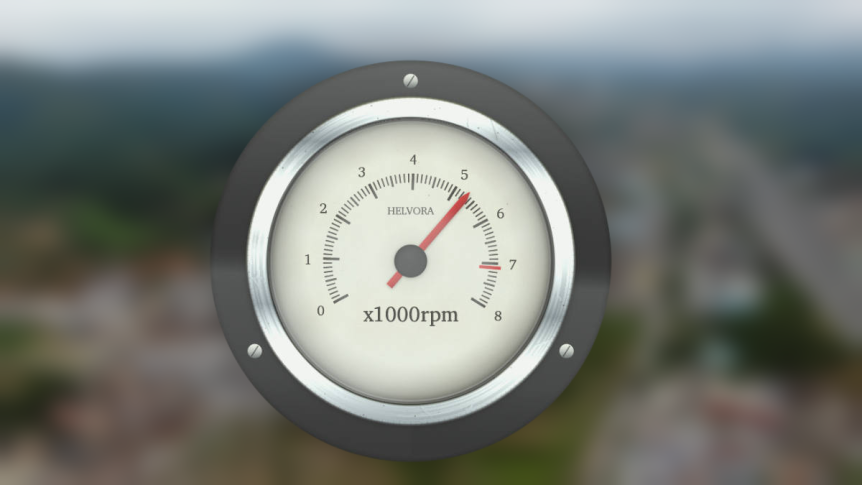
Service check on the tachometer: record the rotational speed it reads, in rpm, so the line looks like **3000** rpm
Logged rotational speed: **5300** rpm
